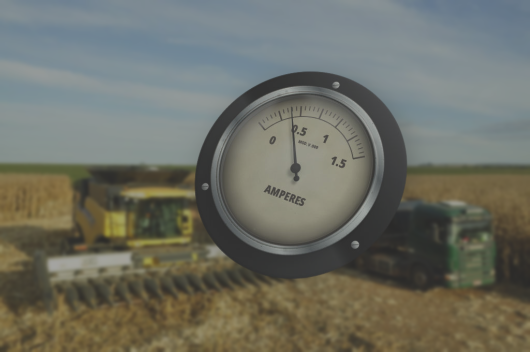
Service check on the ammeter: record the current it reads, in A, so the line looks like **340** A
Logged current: **0.4** A
